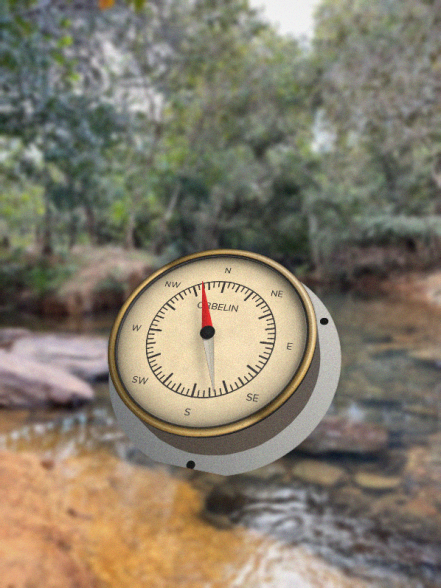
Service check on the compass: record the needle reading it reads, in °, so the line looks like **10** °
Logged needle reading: **340** °
